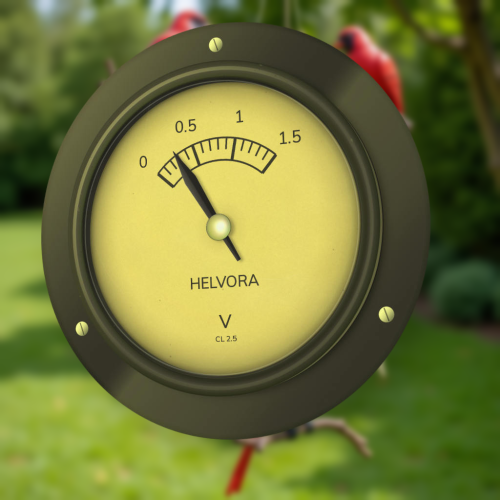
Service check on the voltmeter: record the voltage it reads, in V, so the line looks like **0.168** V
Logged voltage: **0.3** V
